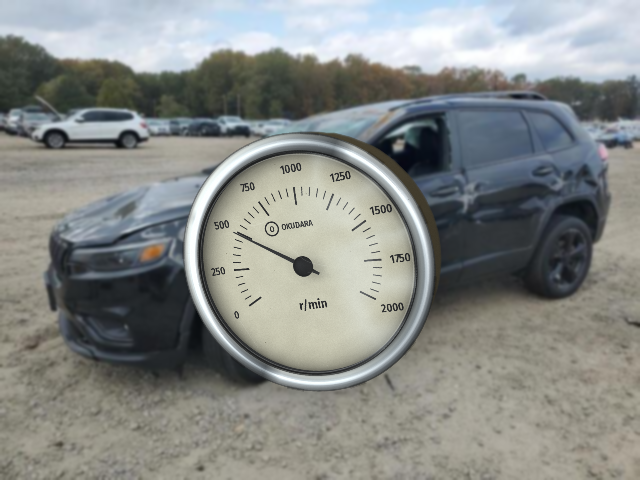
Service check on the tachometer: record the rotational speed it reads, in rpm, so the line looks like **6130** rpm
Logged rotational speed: **500** rpm
